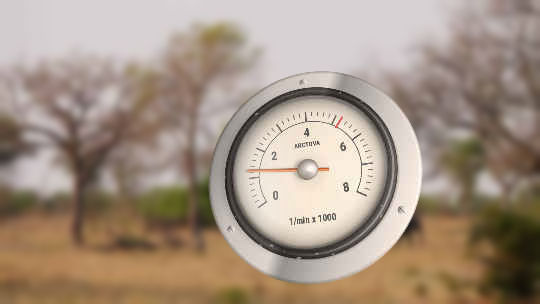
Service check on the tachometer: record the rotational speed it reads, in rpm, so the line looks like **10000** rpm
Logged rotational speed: **1200** rpm
